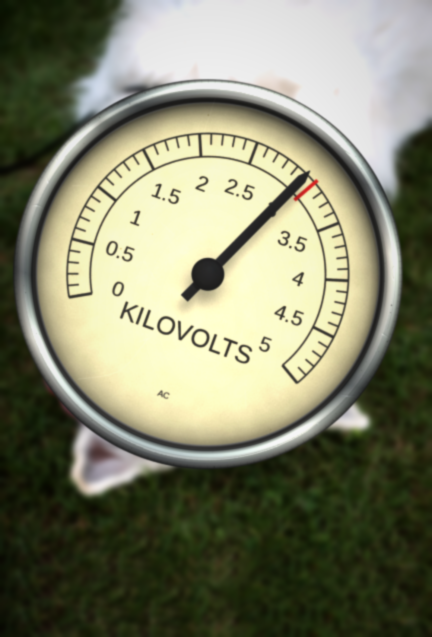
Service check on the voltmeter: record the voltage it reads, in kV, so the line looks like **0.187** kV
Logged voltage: **3** kV
